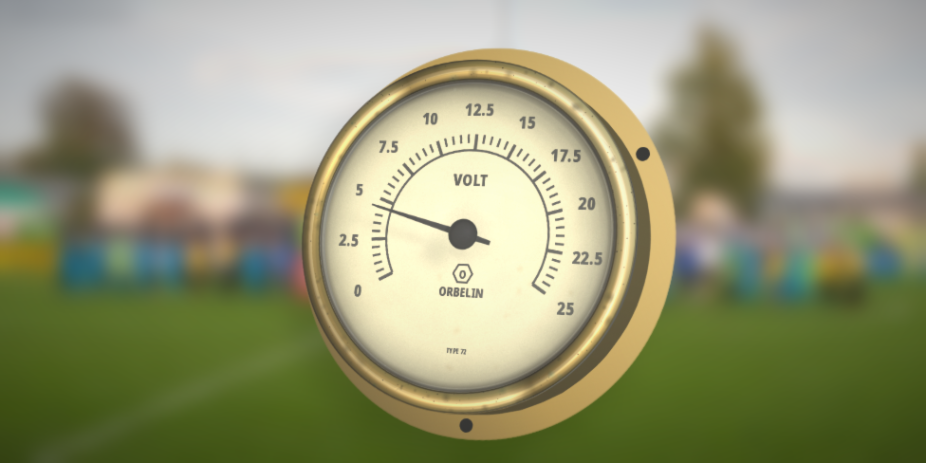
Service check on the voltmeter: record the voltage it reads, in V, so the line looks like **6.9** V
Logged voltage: **4.5** V
